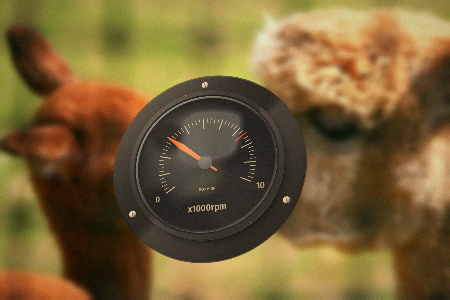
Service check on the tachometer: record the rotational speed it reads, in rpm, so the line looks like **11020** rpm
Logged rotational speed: **3000** rpm
